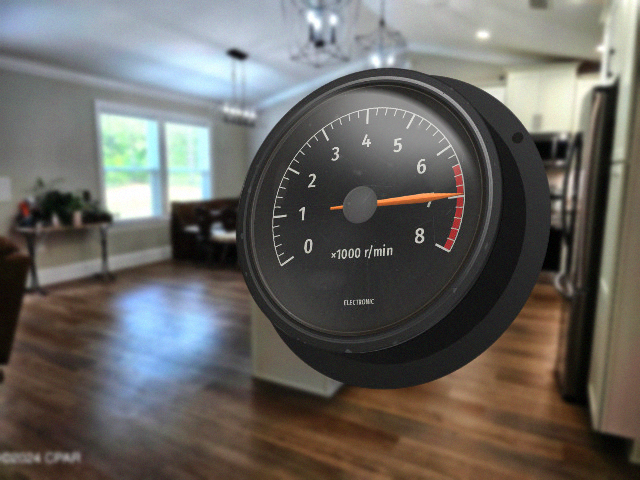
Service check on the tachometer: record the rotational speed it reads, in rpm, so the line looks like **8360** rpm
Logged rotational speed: **7000** rpm
